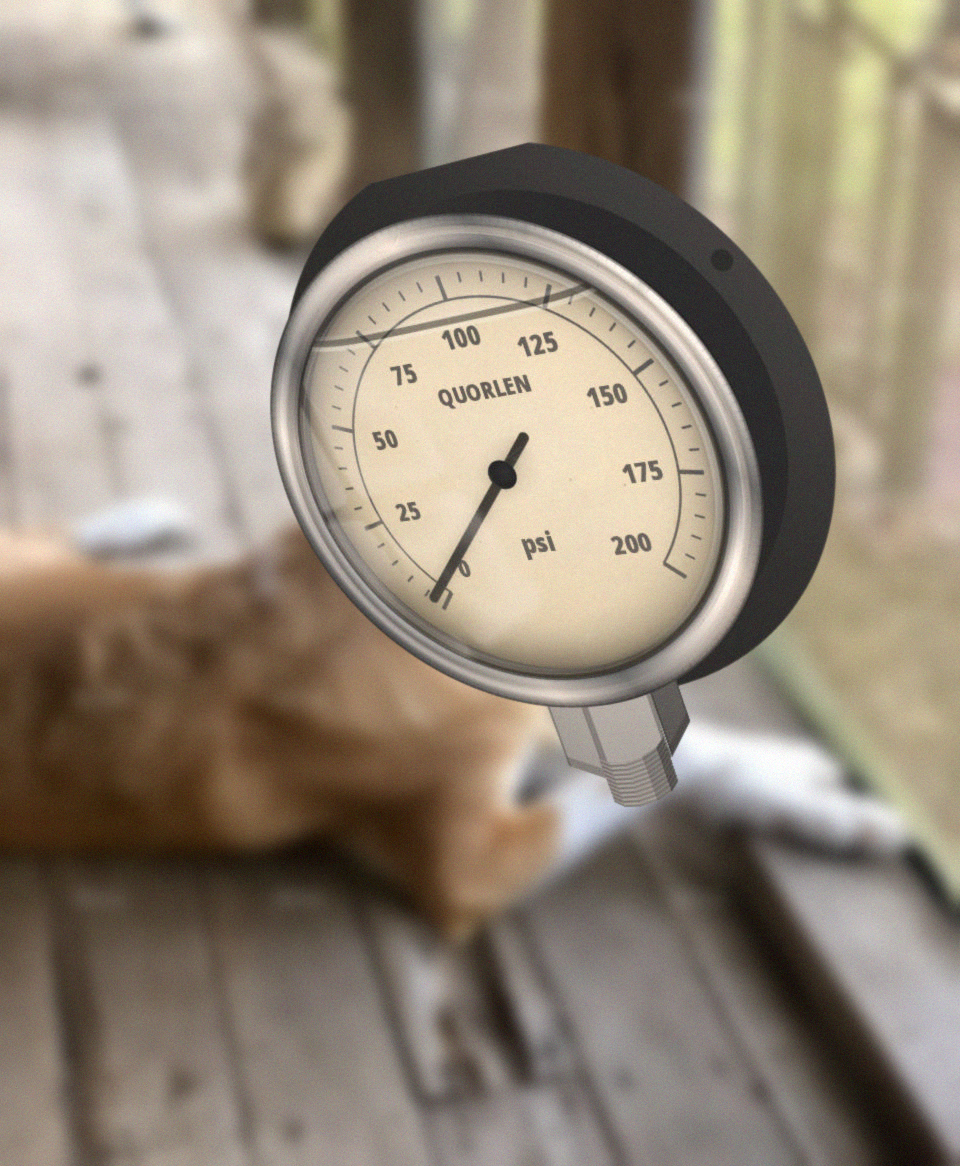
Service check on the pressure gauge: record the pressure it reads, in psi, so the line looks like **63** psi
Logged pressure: **2.5** psi
